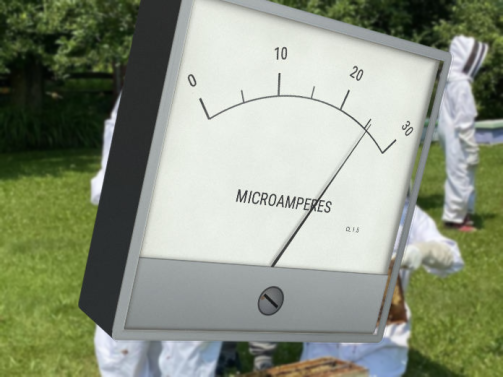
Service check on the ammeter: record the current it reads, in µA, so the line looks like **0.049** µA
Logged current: **25** µA
